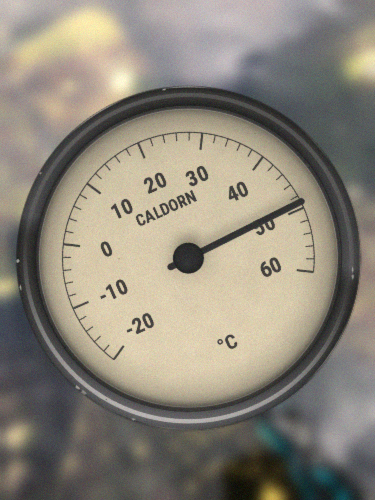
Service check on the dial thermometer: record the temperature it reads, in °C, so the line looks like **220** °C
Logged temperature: **49** °C
